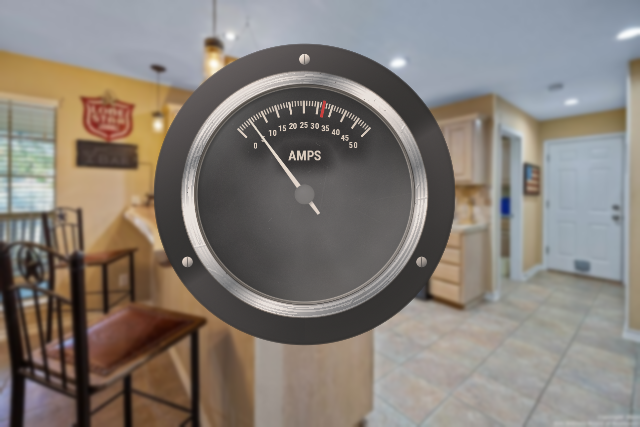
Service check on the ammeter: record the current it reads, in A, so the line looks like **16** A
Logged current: **5** A
